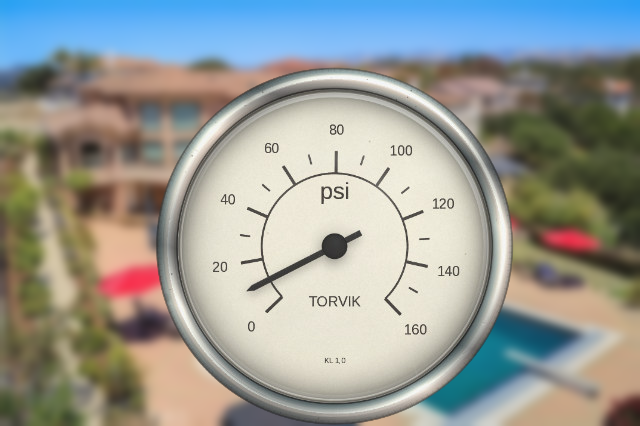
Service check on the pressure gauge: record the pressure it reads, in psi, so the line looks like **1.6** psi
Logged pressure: **10** psi
